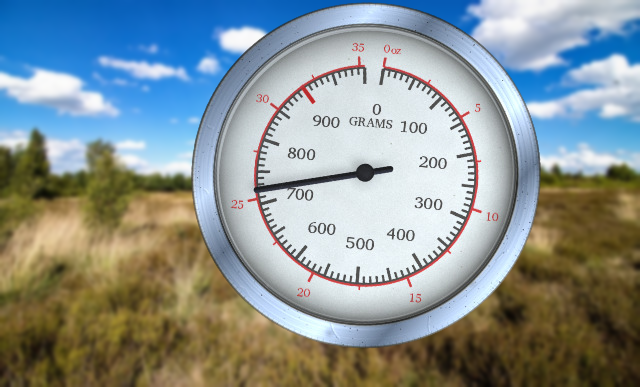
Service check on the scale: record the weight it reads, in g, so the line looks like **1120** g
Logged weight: **720** g
